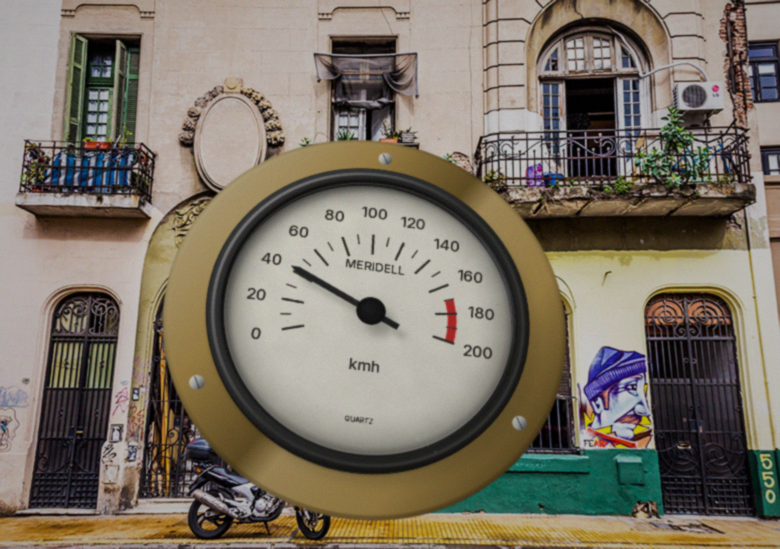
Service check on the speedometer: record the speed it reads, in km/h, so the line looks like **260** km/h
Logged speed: **40** km/h
